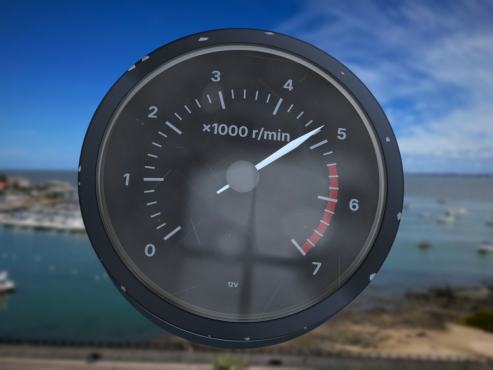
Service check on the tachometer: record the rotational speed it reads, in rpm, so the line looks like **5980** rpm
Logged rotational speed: **4800** rpm
